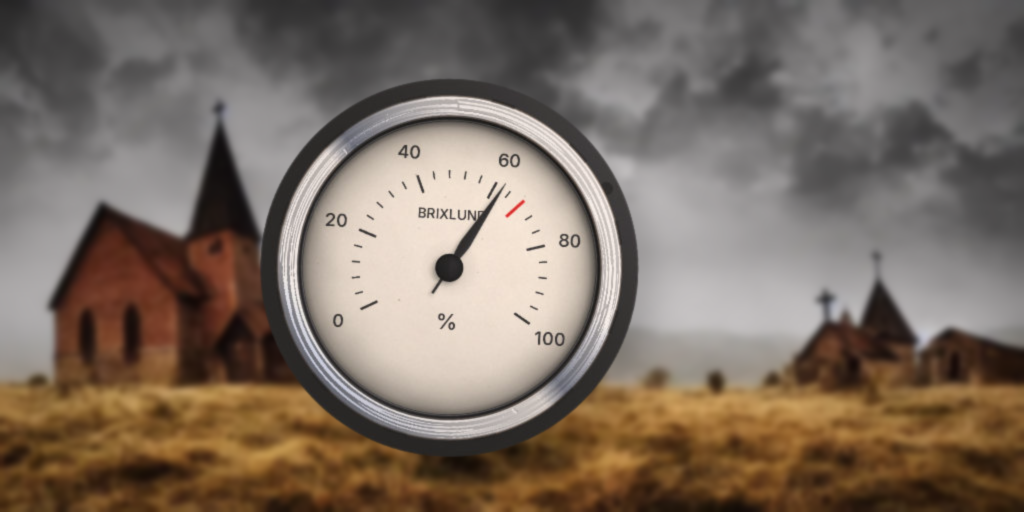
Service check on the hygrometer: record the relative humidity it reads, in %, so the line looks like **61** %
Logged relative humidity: **62** %
